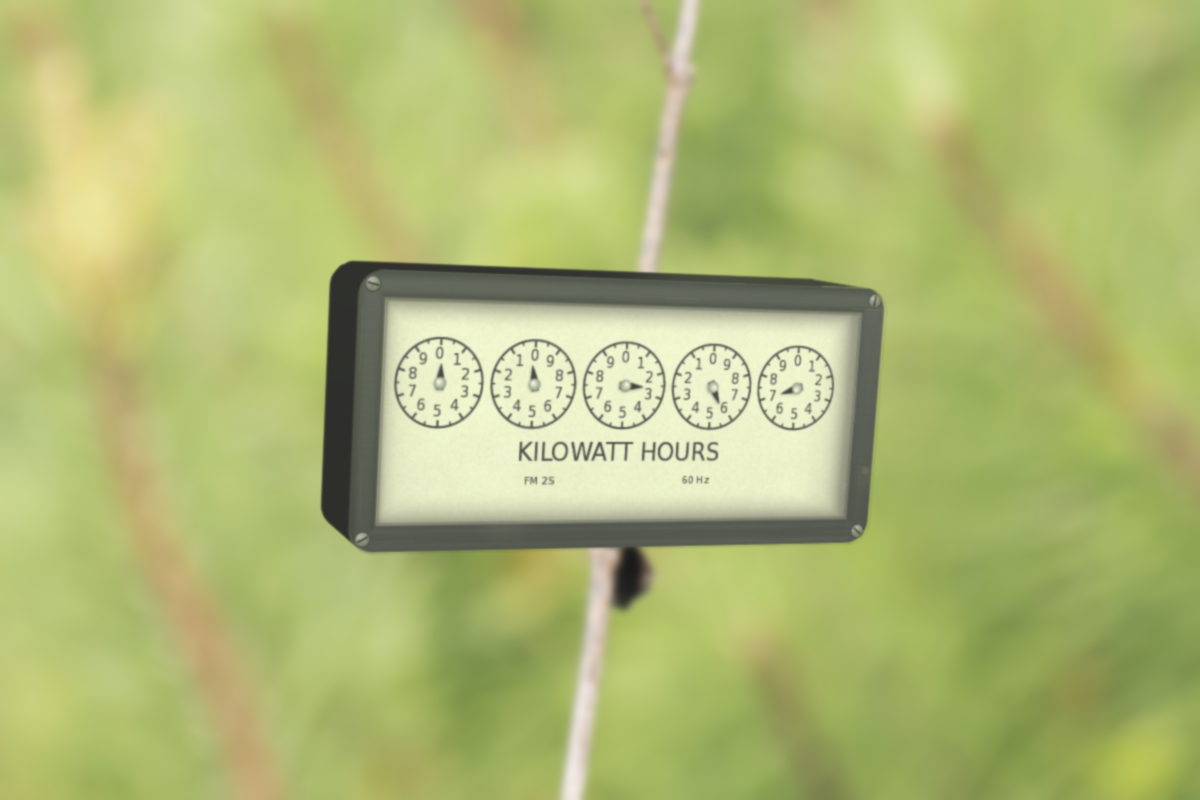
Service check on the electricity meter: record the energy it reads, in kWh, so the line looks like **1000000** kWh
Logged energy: **257** kWh
